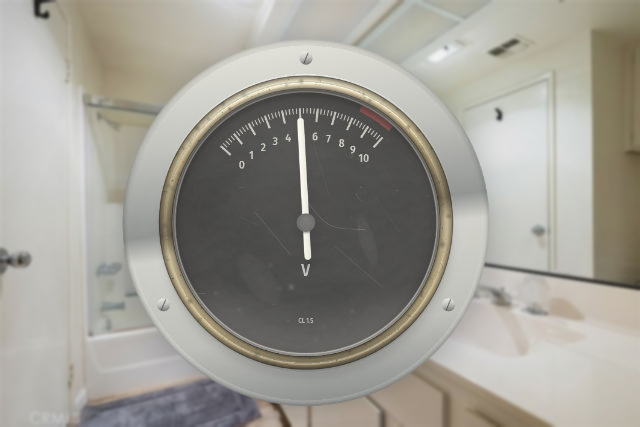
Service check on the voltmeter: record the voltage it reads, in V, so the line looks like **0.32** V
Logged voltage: **5** V
